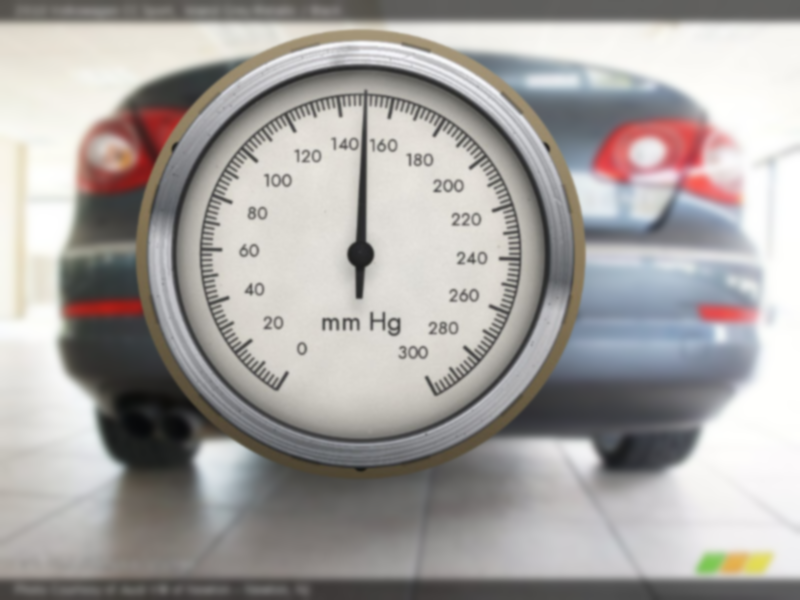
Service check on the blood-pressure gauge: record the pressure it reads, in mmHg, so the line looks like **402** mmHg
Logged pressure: **150** mmHg
